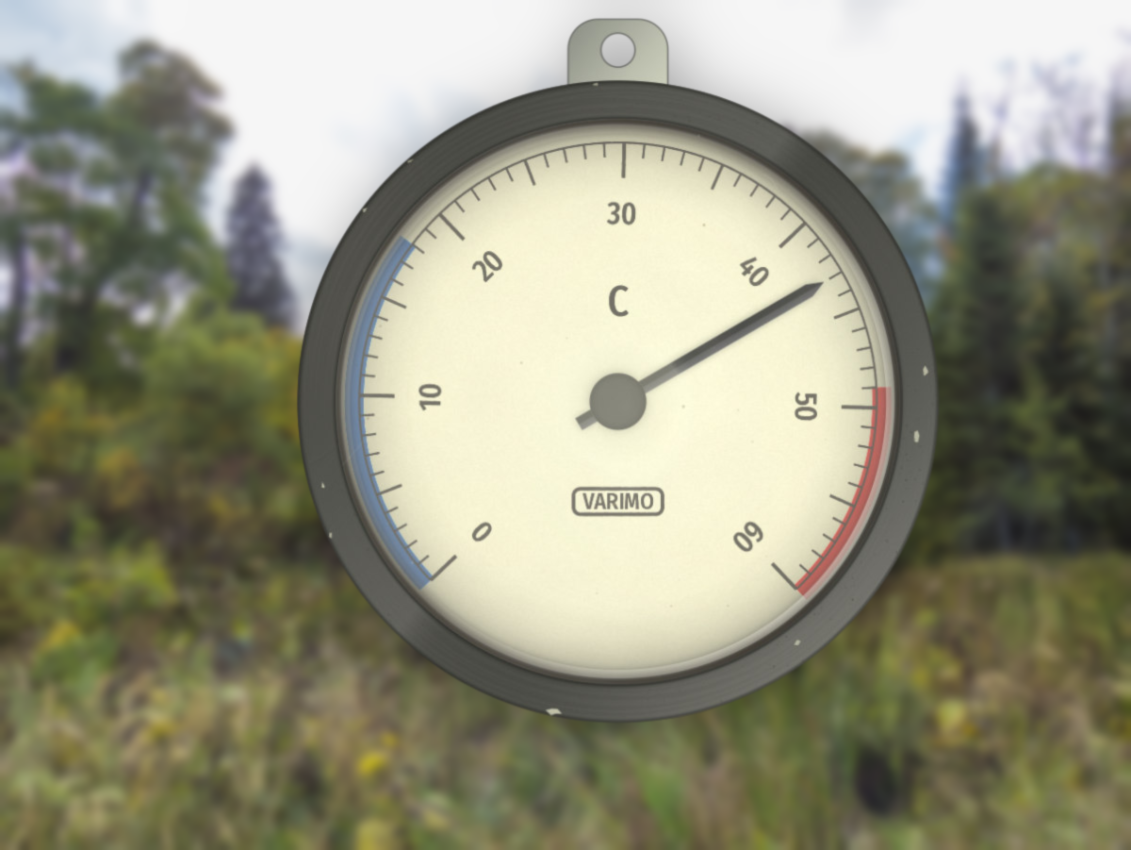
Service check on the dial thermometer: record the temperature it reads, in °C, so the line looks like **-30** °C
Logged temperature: **43** °C
